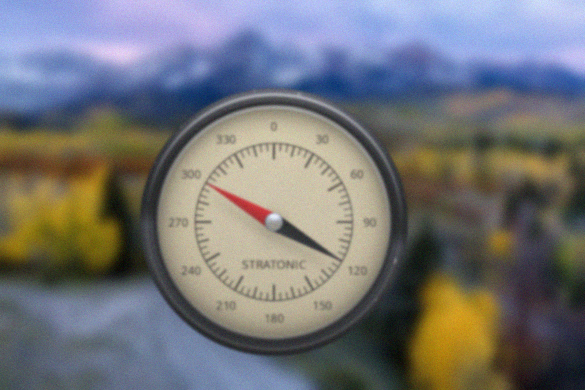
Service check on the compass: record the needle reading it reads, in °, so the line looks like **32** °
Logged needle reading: **300** °
